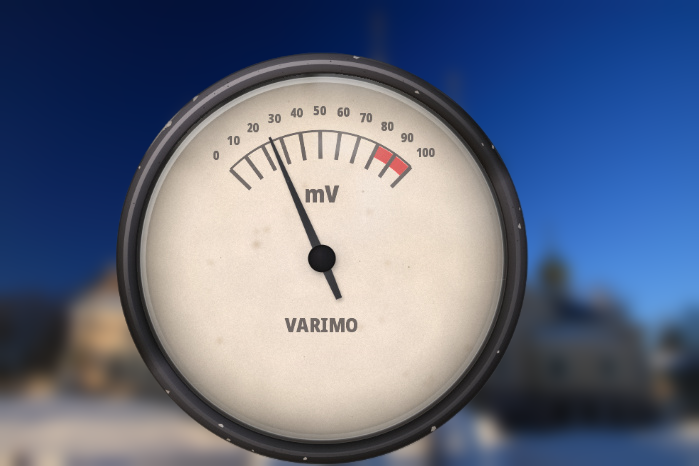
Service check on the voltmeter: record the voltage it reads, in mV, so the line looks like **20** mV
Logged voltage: **25** mV
